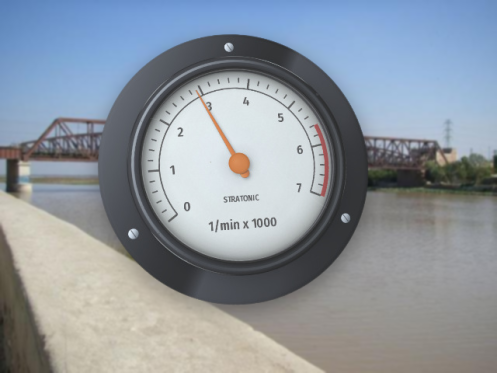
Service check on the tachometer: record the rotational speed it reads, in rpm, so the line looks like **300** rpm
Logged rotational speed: **2900** rpm
